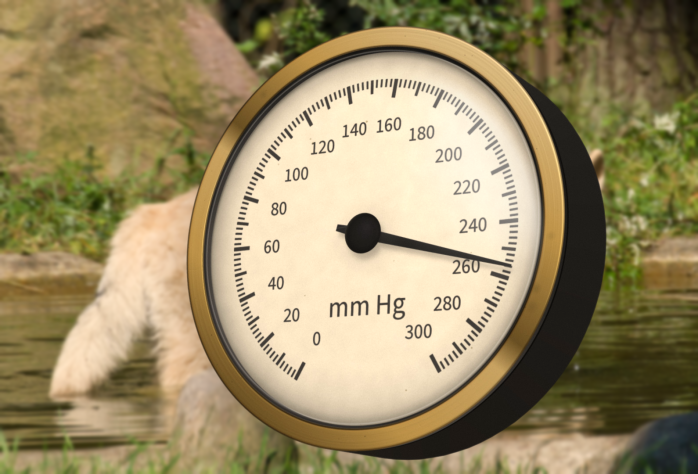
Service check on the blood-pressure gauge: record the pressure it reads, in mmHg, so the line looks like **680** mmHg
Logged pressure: **256** mmHg
